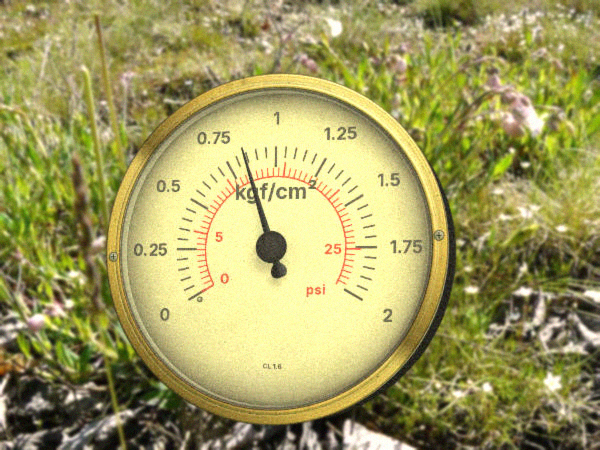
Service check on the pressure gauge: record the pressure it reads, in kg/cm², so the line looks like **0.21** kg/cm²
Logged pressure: **0.85** kg/cm²
